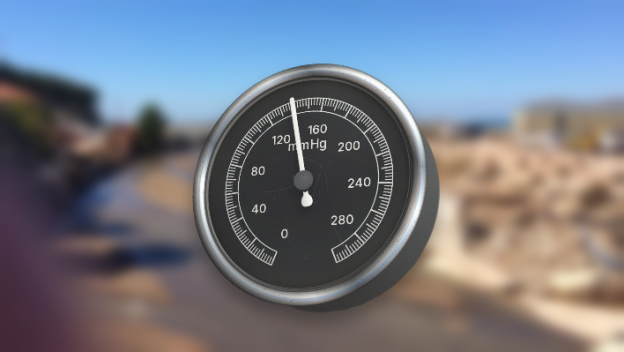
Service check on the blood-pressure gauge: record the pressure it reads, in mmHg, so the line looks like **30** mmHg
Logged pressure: **140** mmHg
